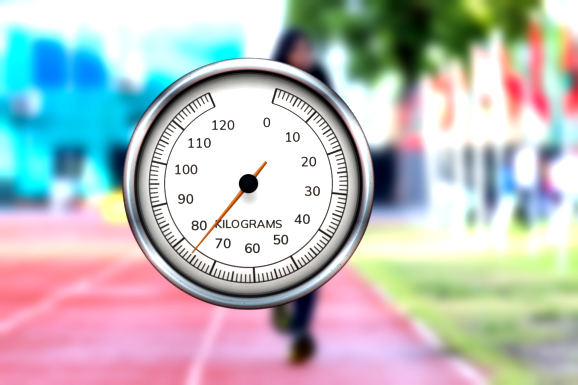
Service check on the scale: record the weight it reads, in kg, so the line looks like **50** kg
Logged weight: **76** kg
